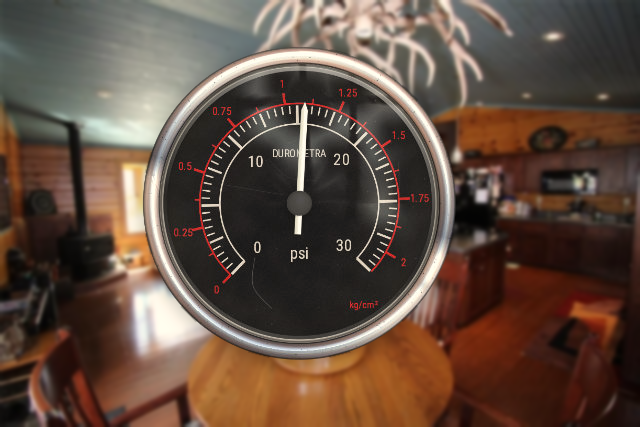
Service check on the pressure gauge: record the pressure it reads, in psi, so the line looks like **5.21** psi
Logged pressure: **15.5** psi
